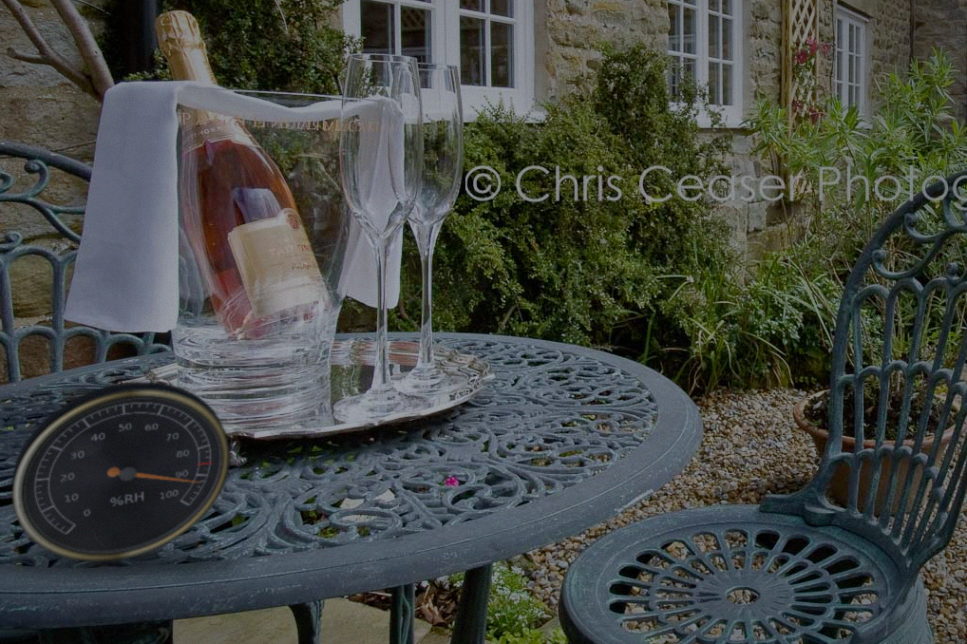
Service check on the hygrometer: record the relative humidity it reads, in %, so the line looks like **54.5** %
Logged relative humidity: **92** %
